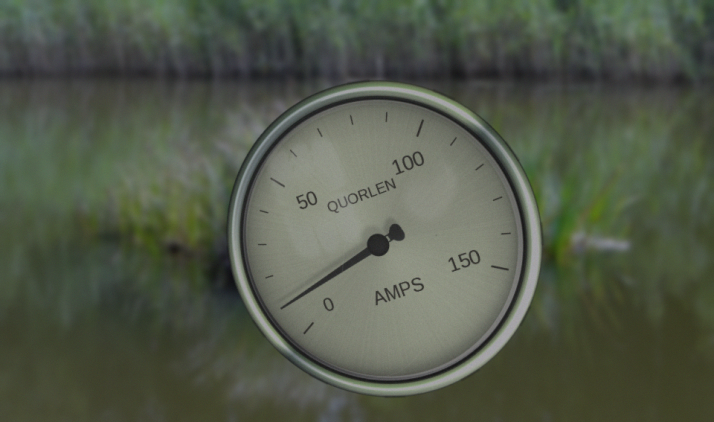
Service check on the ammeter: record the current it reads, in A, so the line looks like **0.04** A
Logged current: **10** A
